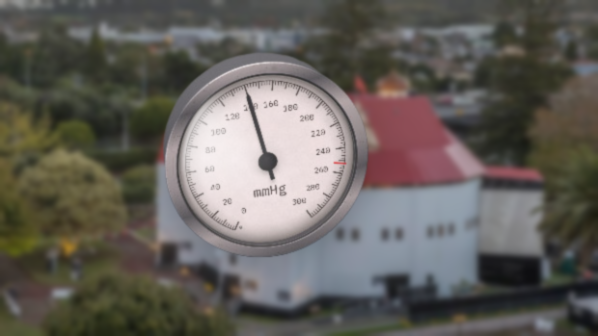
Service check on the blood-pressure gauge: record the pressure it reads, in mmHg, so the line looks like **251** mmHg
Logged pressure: **140** mmHg
